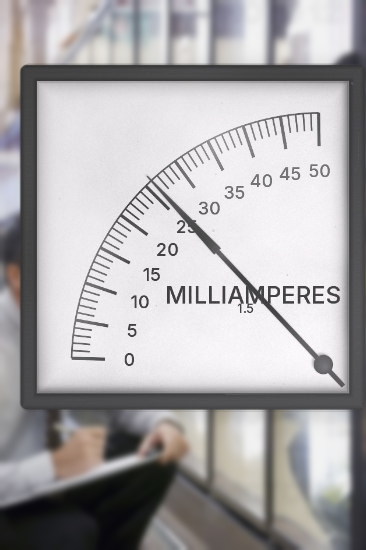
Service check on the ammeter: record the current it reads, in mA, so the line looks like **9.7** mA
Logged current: **26** mA
